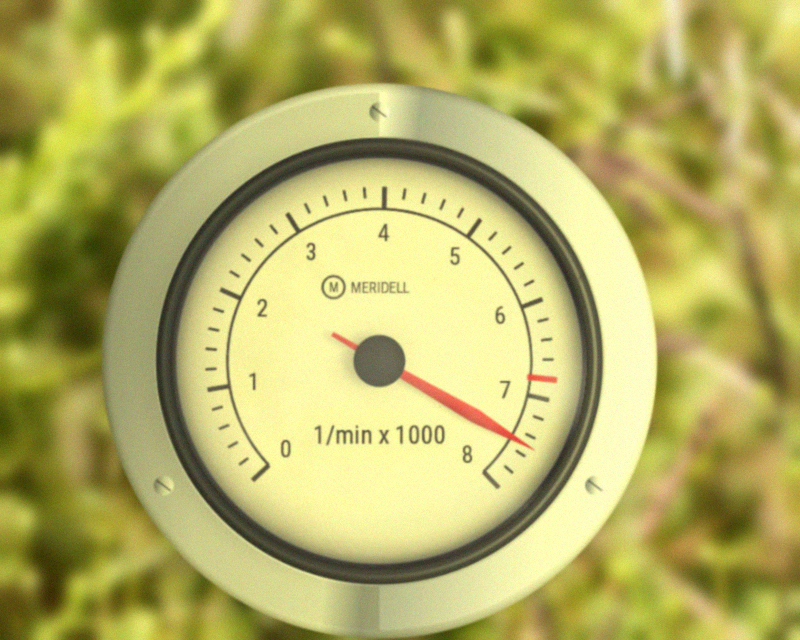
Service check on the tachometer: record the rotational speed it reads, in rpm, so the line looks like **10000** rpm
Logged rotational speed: **7500** rpm
